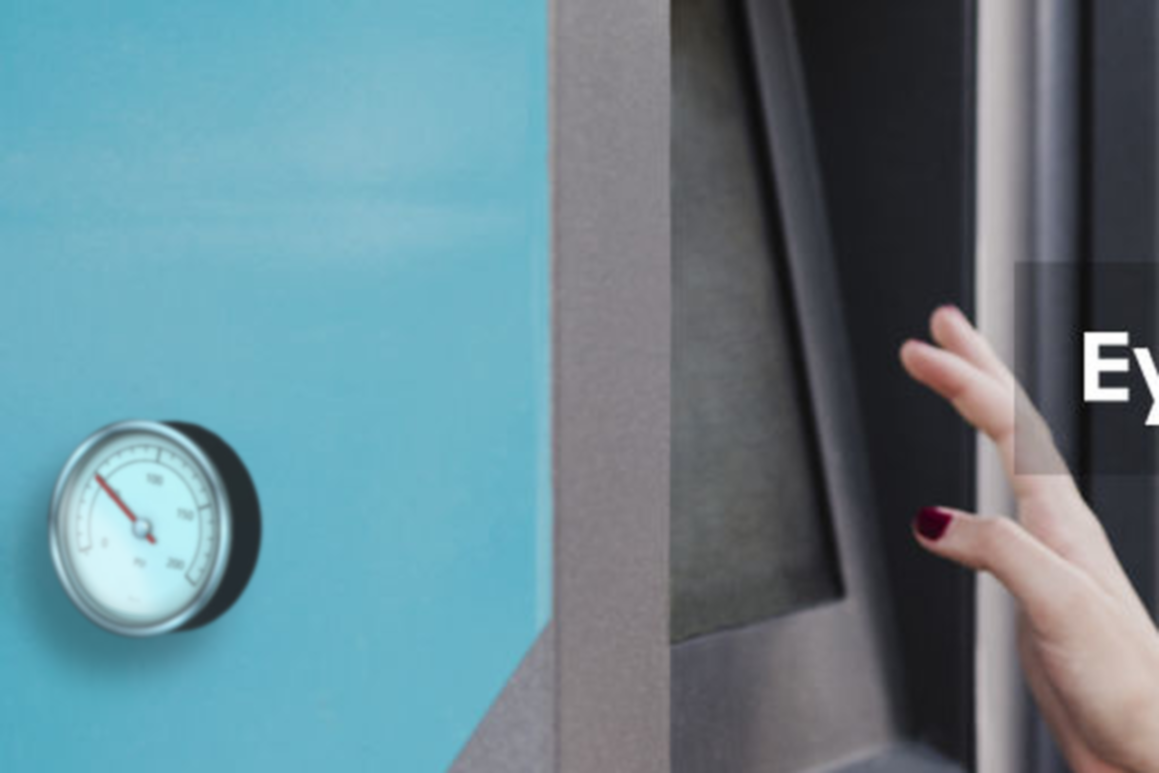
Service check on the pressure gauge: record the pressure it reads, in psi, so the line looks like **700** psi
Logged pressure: **50** psi
